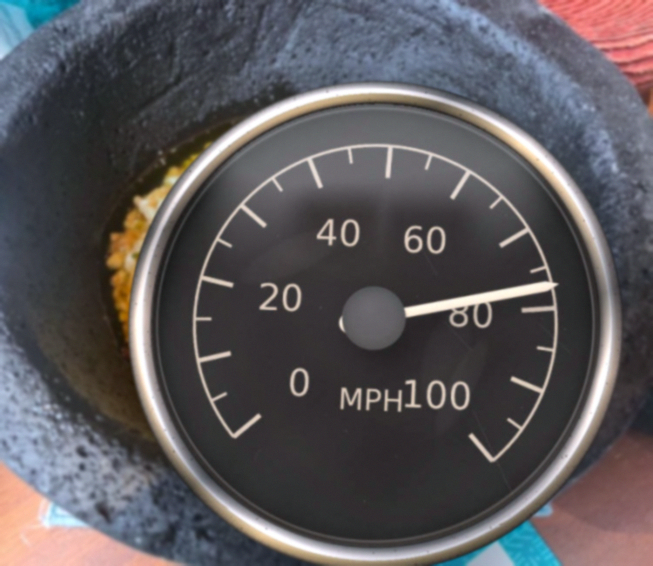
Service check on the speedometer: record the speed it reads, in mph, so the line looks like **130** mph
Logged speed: **77.5** mph
